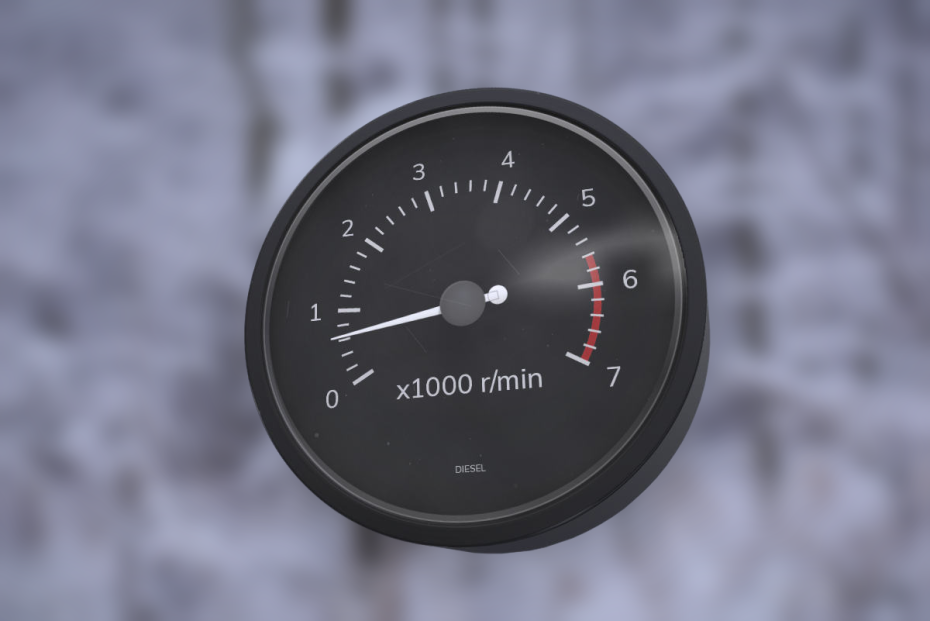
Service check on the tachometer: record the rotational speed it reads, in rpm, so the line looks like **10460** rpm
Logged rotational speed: **600** rpm
